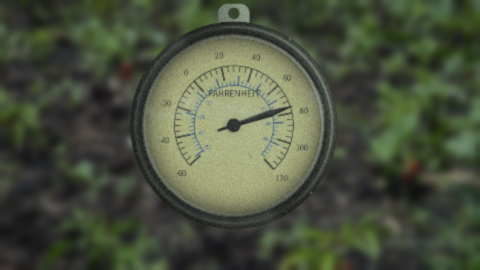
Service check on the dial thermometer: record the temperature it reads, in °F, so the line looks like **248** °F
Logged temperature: **76** °F
